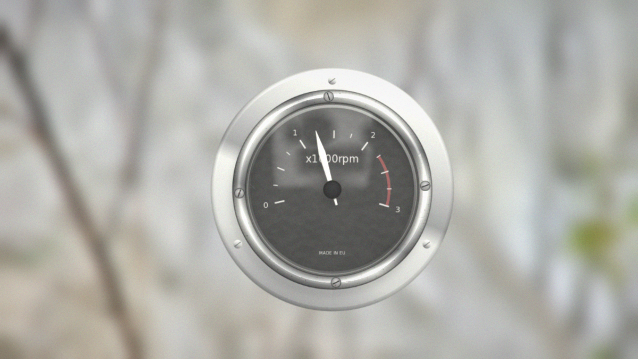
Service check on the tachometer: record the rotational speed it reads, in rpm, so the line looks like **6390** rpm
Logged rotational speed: **1250** rpm
